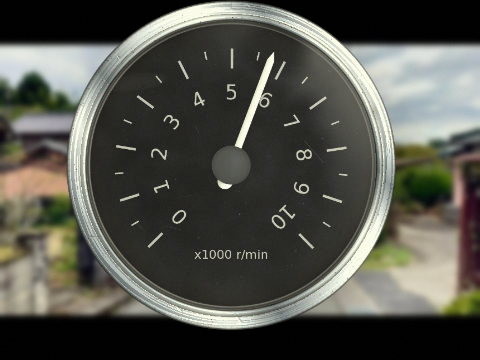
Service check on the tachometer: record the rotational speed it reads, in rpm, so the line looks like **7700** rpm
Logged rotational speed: **5750** rpm
